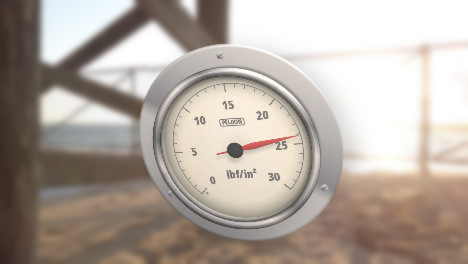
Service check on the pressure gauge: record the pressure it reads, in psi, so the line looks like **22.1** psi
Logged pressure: **24** psi
